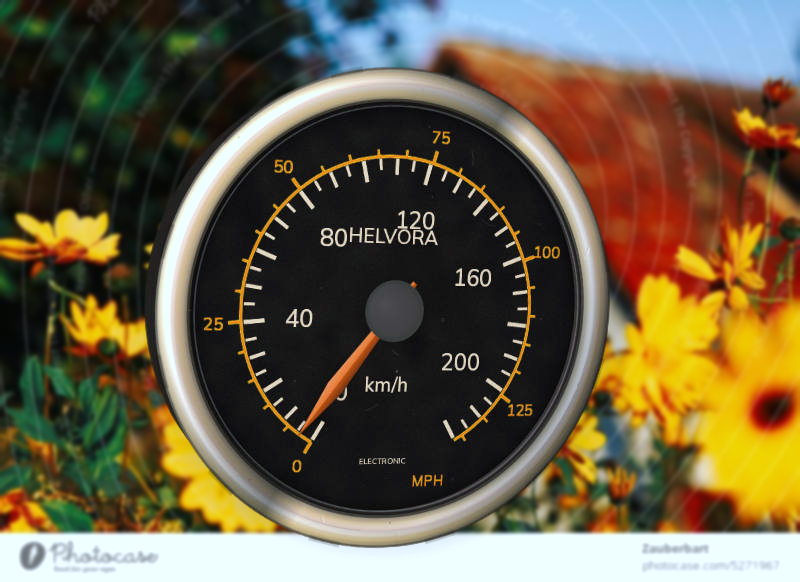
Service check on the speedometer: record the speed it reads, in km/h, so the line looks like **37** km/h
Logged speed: **5** km/h
